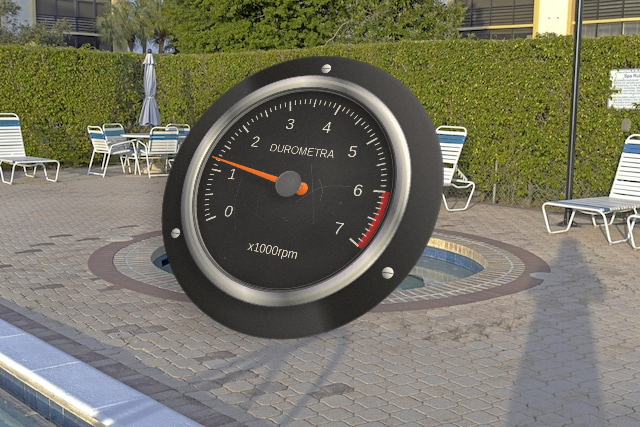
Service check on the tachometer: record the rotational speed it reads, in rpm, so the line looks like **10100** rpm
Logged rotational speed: **1200** rpm
